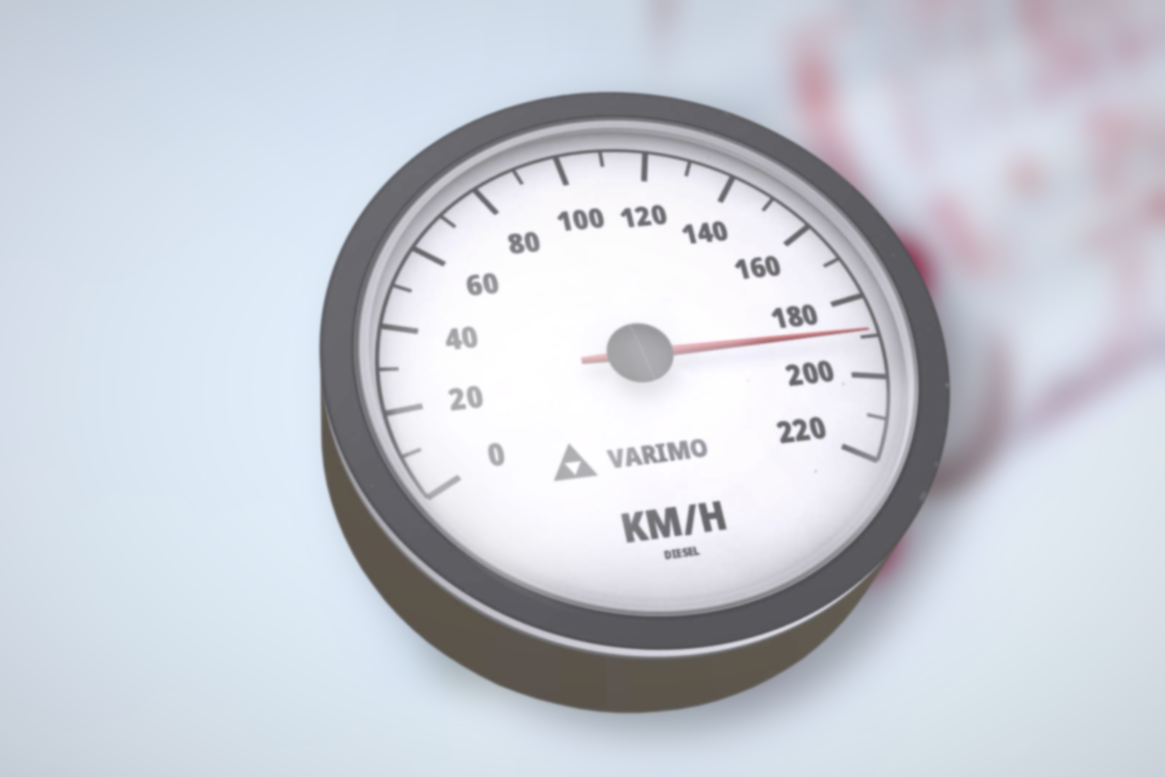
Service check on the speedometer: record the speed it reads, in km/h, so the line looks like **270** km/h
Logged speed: **190** km/h
